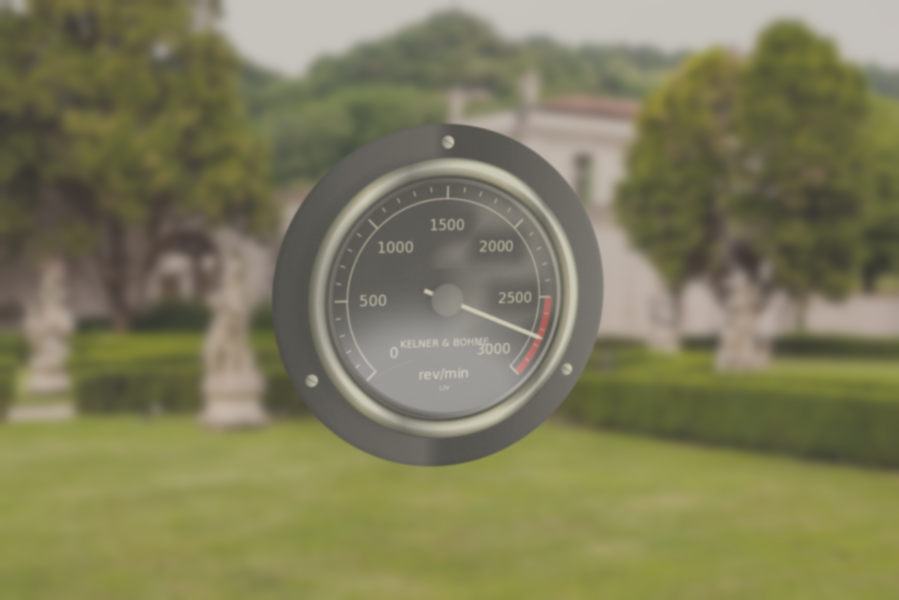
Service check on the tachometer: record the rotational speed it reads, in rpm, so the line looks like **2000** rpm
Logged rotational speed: **2750** rpm
